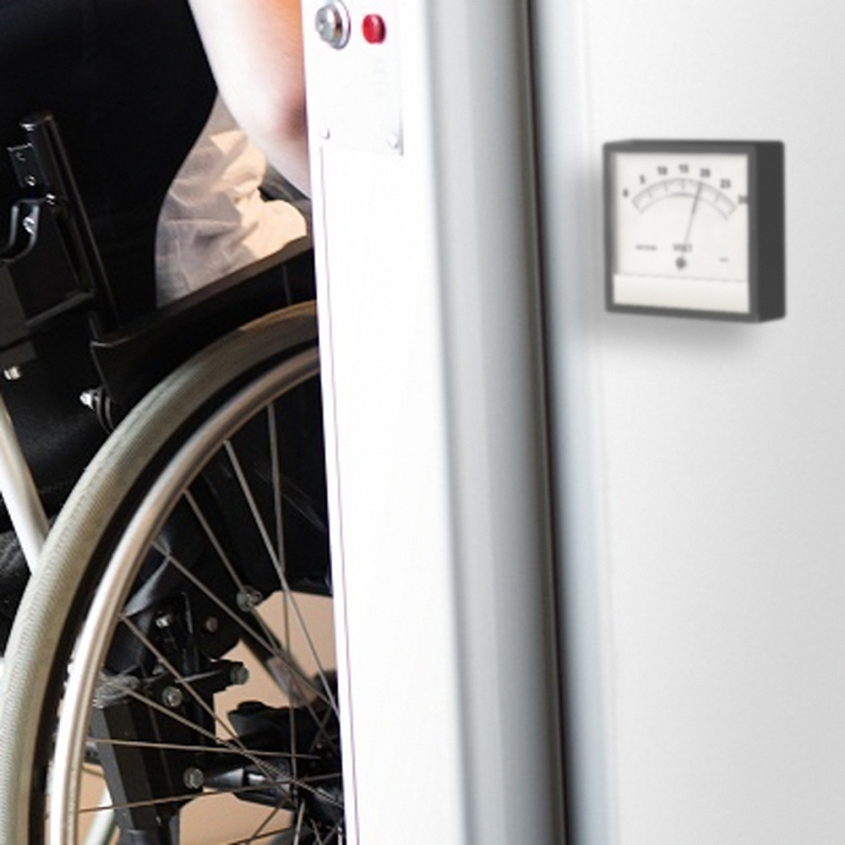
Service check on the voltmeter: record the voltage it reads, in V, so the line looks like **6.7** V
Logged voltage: **20** V
